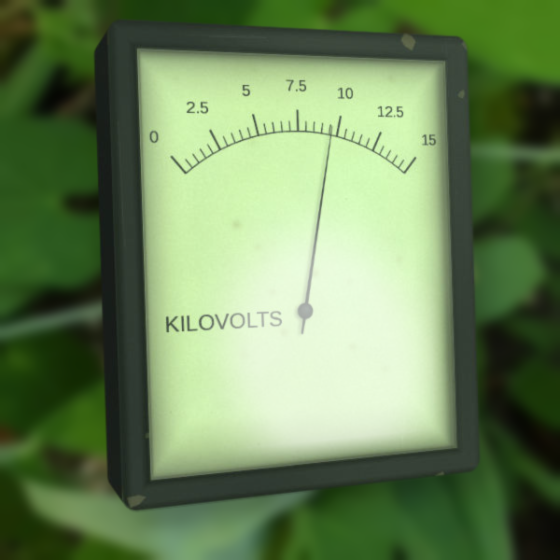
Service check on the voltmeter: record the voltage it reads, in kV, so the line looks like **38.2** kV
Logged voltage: **9.5** kV
